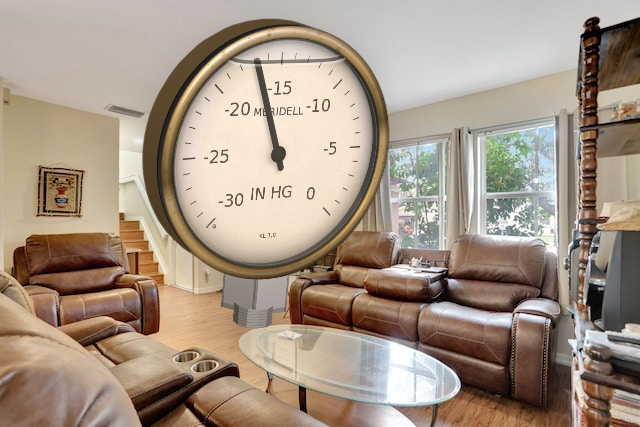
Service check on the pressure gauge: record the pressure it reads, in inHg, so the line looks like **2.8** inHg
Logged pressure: **-17** inHg
